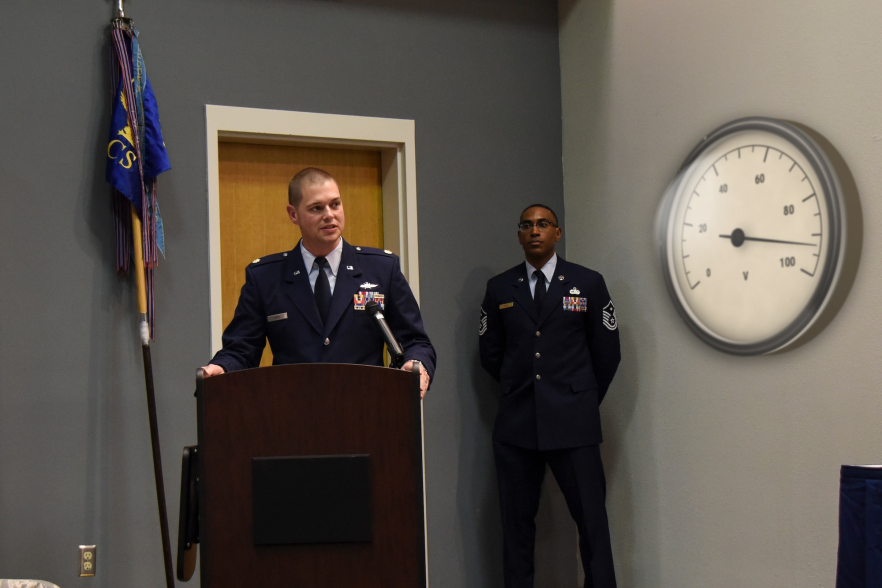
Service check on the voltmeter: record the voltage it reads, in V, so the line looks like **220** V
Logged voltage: **92.5** V
